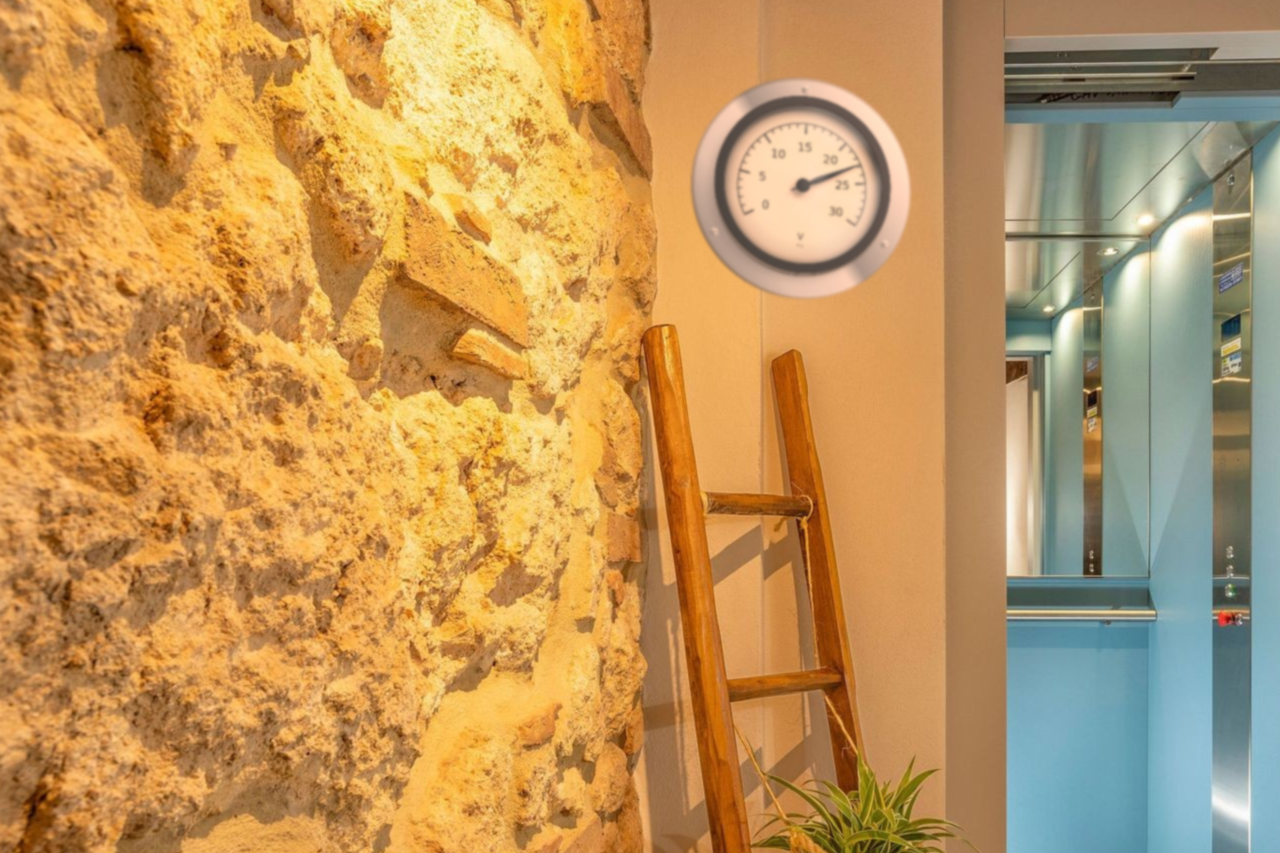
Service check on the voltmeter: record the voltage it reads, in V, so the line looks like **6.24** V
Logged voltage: **23** V
